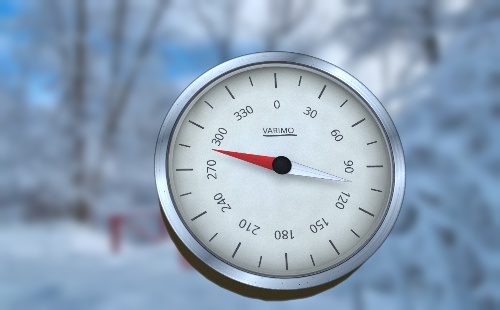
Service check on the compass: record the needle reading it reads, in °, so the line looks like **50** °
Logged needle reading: **285** °
